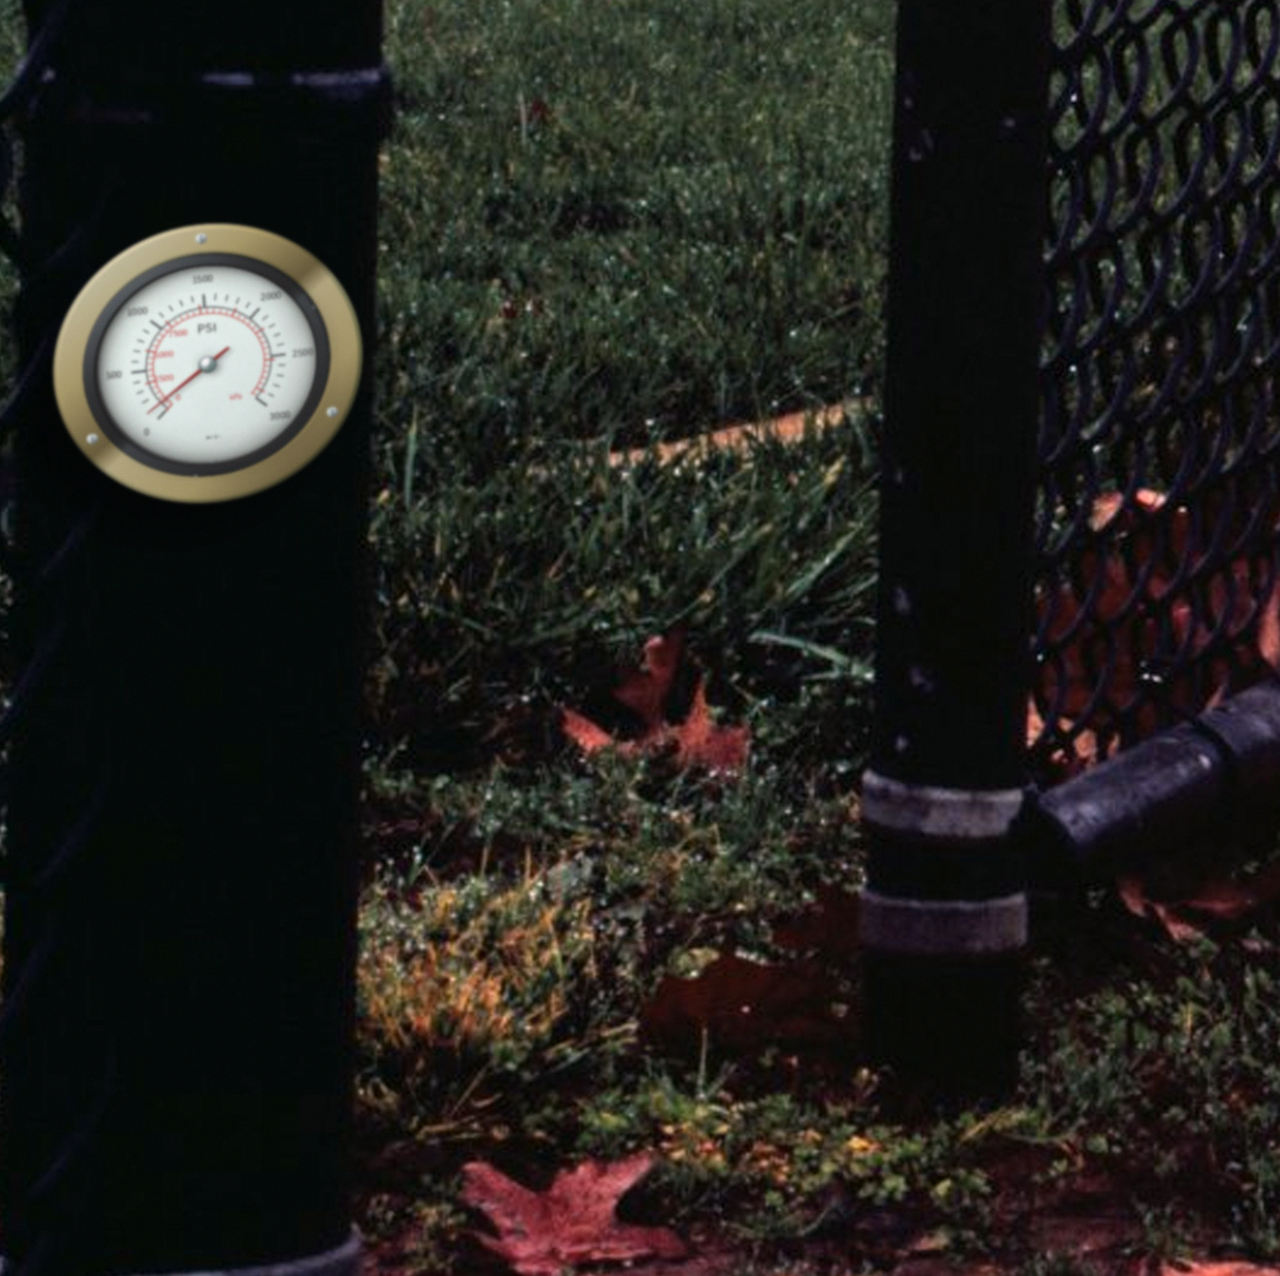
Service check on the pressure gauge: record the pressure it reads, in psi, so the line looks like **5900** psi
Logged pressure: **100** psi
